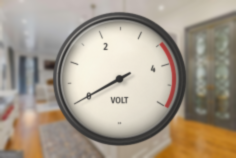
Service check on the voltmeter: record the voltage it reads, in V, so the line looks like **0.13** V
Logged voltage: **0** V
